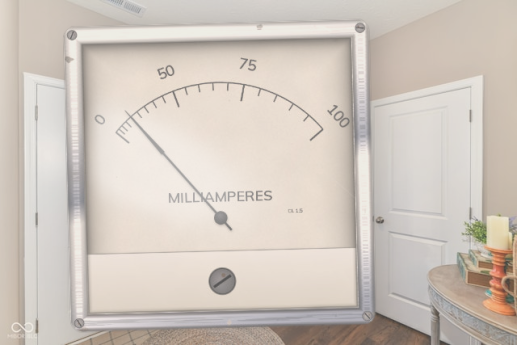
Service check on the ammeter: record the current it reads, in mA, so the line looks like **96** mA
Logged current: **25** mA
